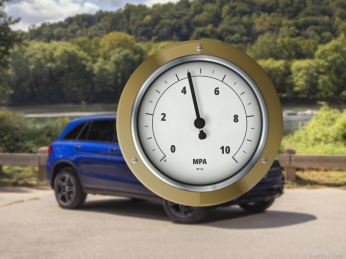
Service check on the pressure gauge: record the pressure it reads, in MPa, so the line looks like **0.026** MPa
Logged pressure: **4.5** MPa
